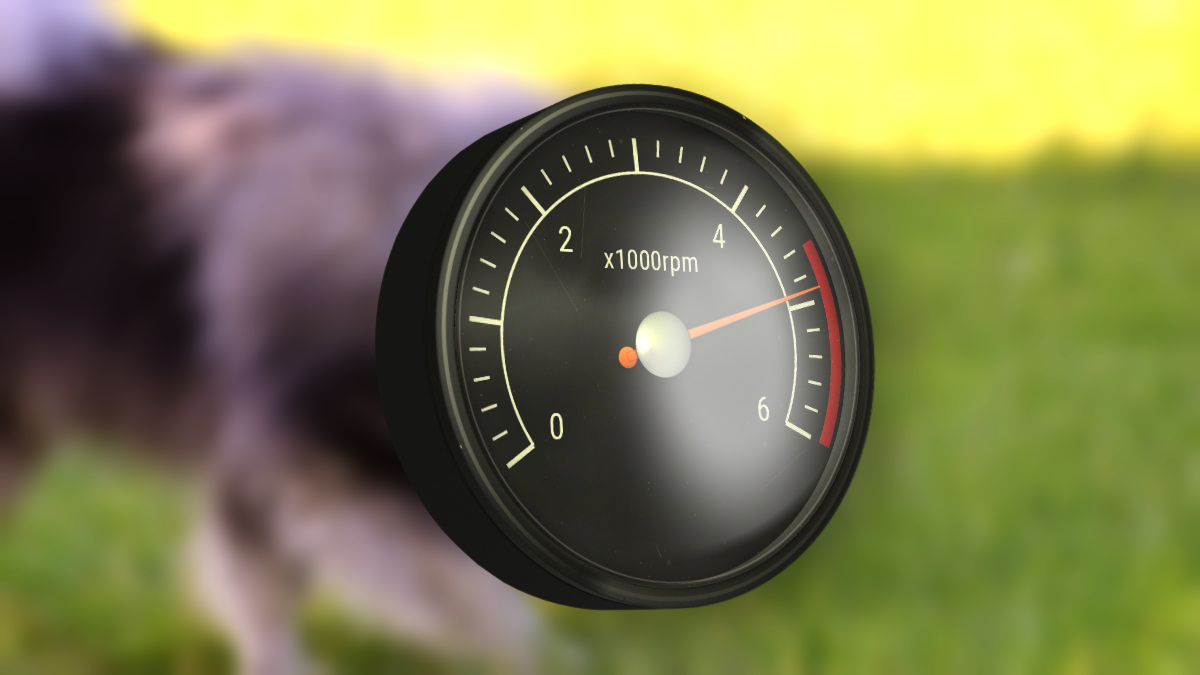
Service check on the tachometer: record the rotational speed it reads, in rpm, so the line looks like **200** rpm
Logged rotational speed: **4900** rpm
